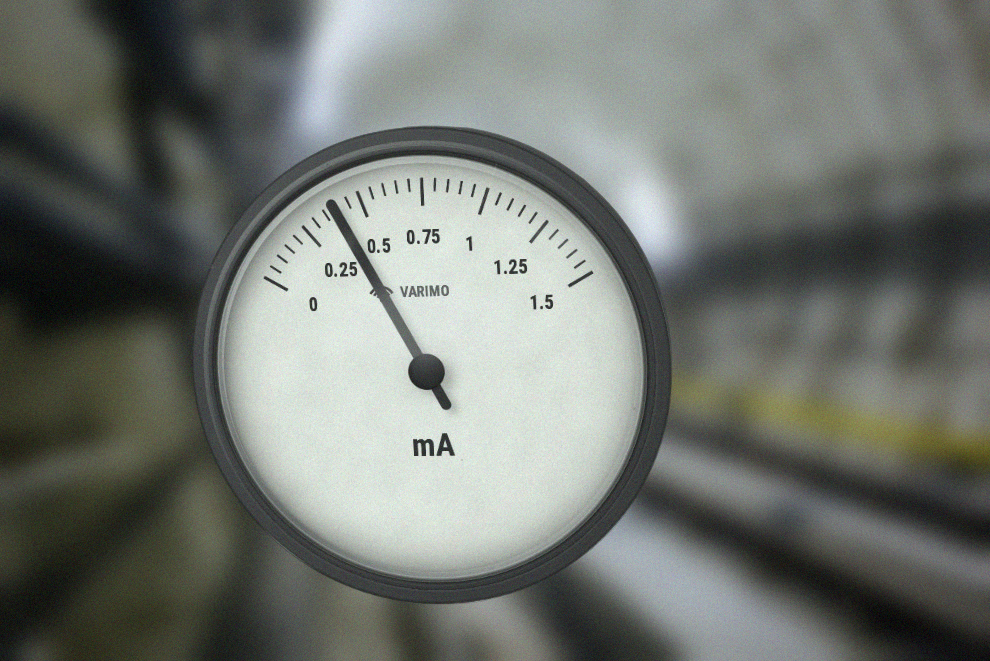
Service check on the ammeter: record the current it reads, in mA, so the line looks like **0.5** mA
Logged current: **0.4** mA
